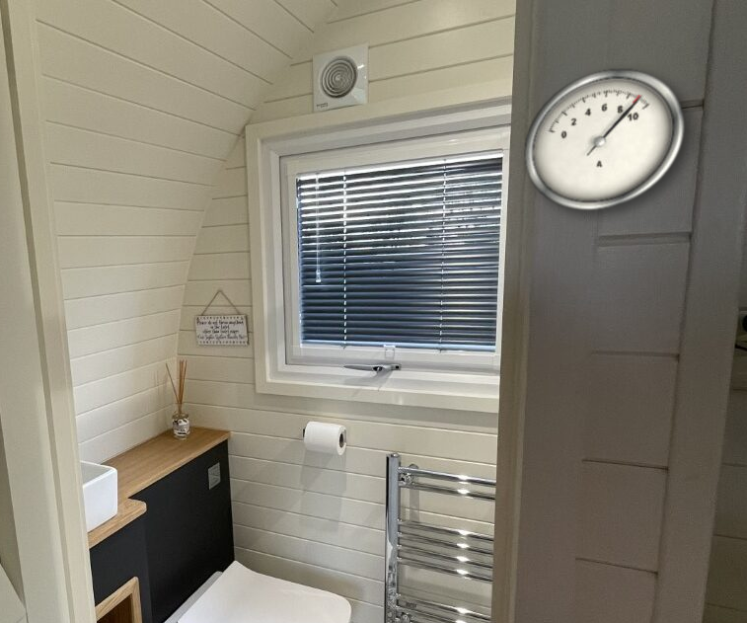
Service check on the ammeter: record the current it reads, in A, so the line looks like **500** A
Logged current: **9** A
